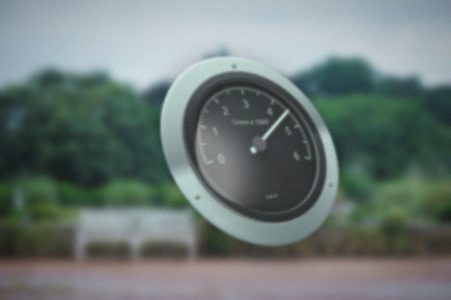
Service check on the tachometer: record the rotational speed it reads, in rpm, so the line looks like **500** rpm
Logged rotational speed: **4500** rpm
